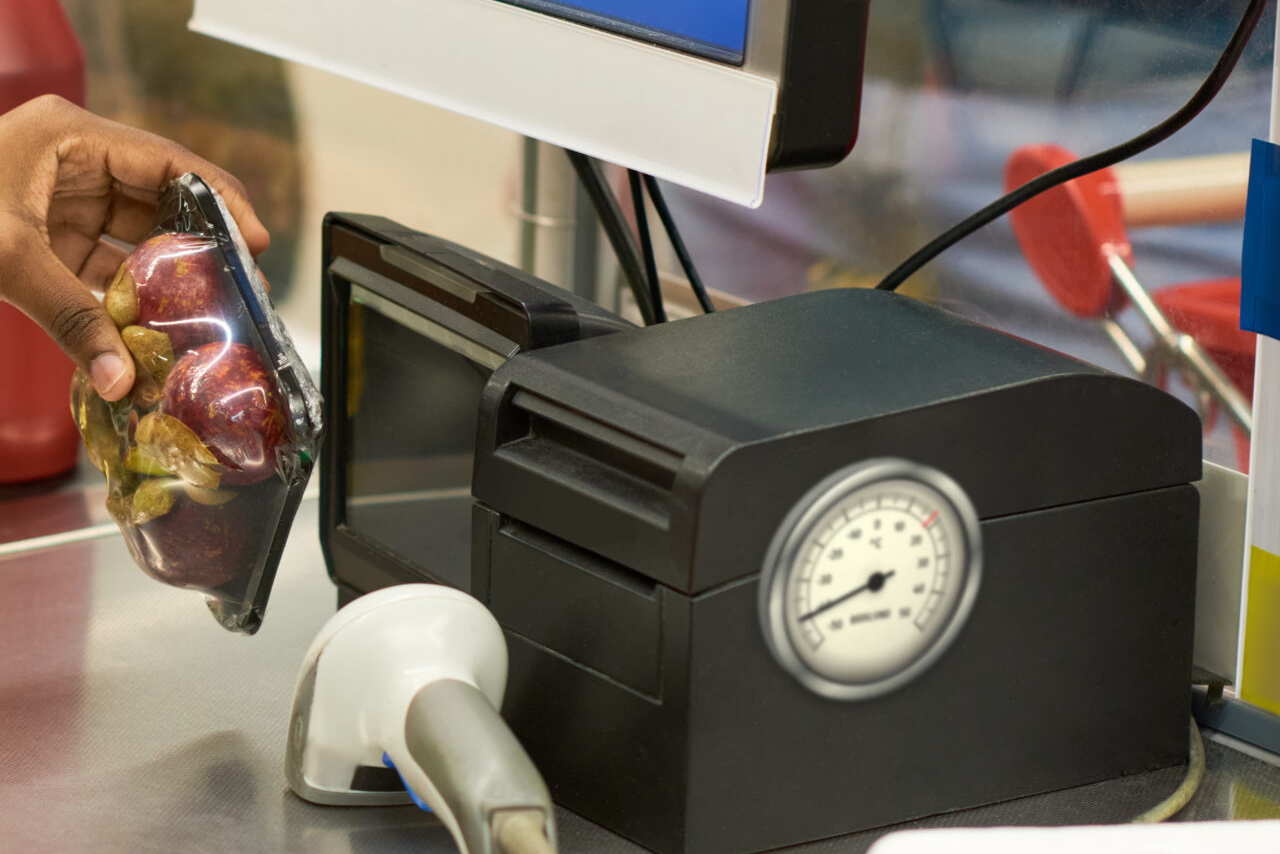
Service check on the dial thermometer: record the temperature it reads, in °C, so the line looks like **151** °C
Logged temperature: **-40** °C
